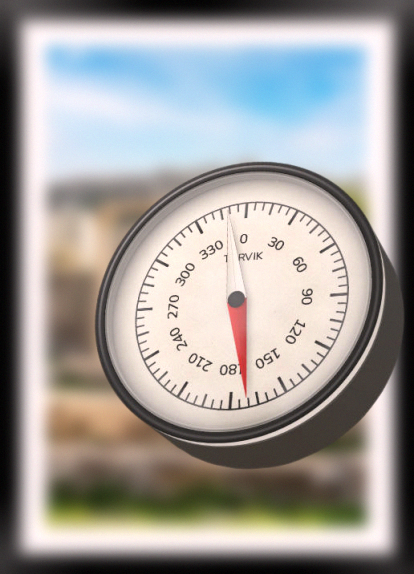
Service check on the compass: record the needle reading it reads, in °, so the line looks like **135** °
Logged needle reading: **170** °
